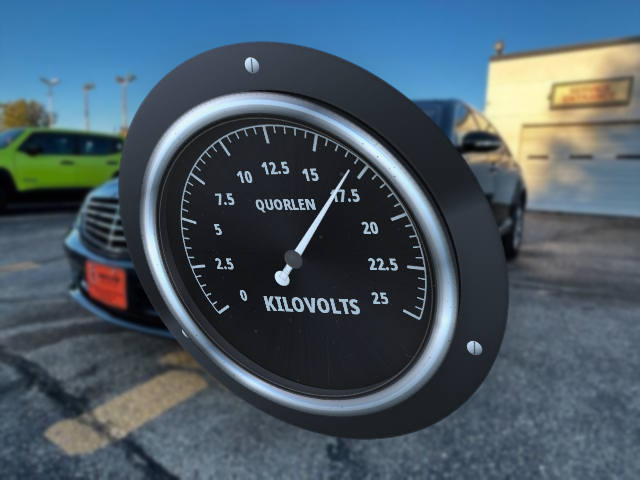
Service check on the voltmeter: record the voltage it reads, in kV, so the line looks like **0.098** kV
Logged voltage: **17** kV
